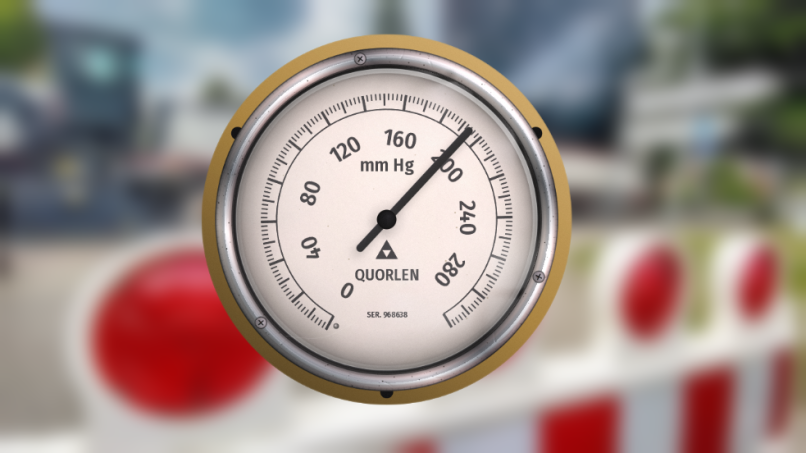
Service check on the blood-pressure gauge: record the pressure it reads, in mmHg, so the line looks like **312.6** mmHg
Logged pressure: **194** mmHg
